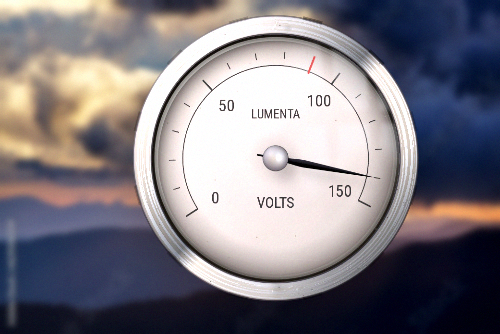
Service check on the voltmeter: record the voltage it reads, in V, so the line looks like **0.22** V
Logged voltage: **140** V
